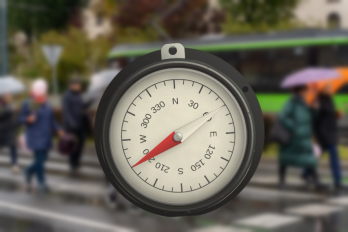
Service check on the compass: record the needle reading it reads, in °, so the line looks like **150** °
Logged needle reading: **240** °
